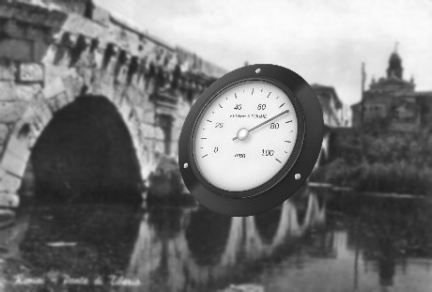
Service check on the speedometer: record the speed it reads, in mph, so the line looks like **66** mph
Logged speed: **75** mph
